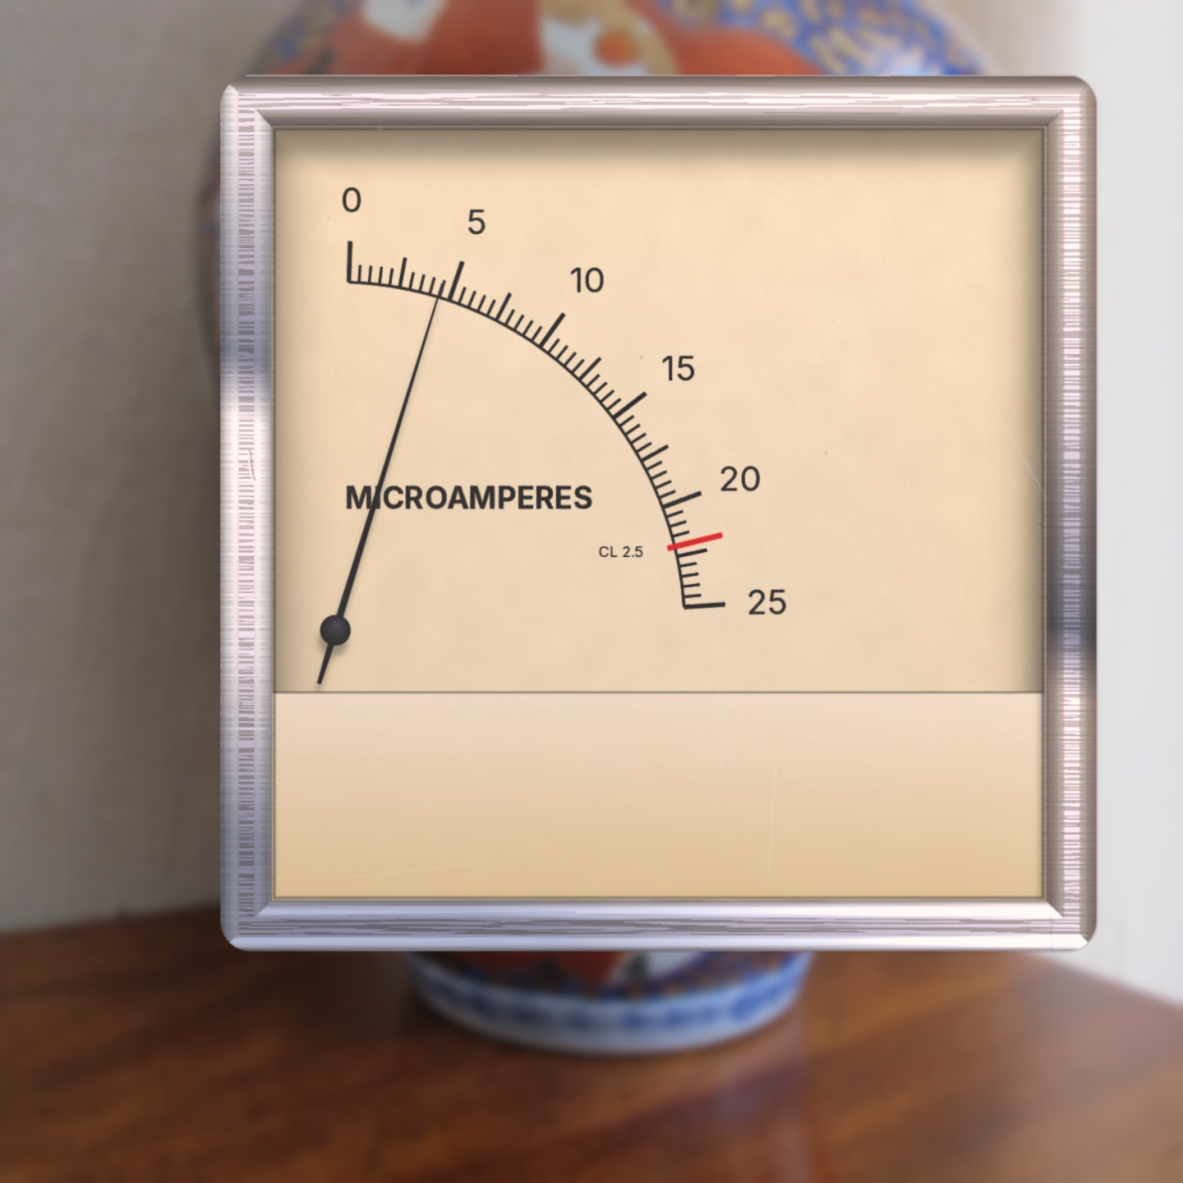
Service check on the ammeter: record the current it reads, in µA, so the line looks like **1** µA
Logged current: **4.5** µA
